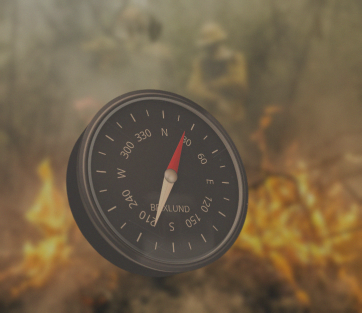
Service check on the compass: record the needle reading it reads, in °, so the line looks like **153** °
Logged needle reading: **22.5** °
